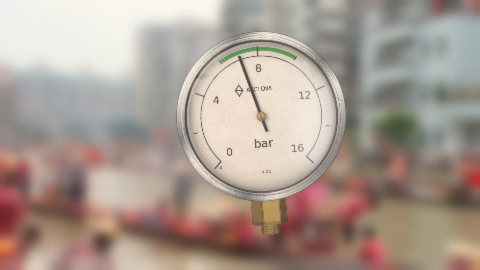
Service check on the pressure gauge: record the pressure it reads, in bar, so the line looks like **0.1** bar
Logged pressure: **7** bar
